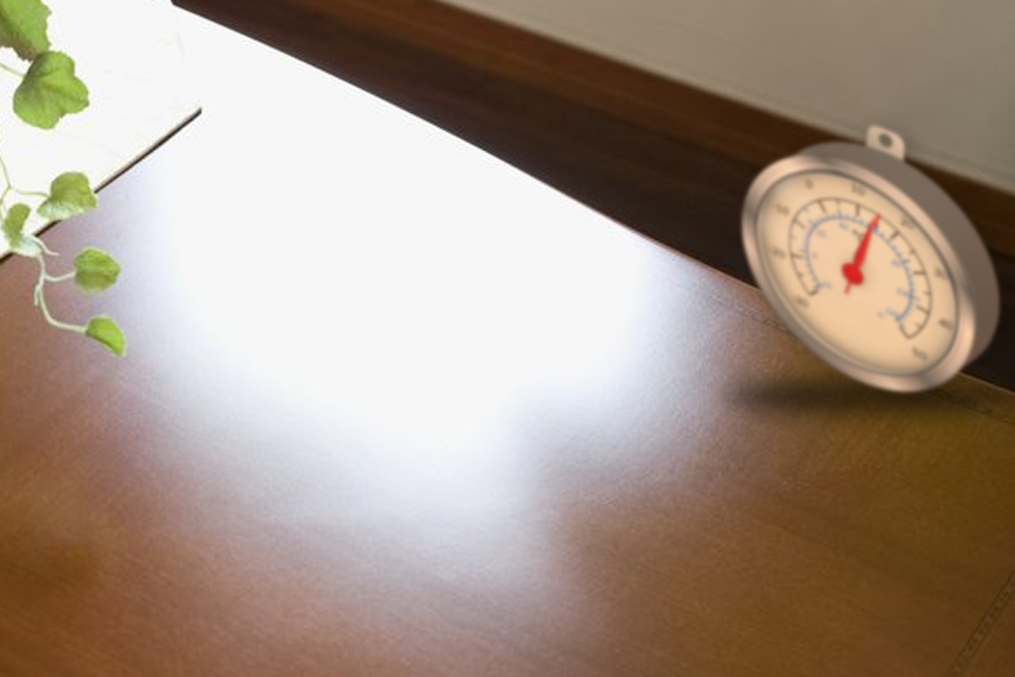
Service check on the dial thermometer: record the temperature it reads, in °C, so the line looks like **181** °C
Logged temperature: **15** °C
